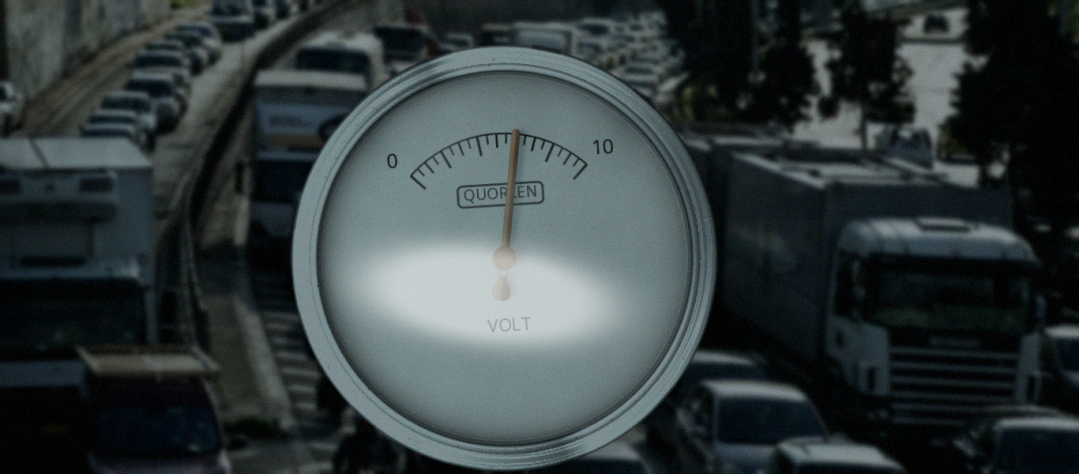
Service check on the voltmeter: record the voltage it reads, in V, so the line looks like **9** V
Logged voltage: **6** V
